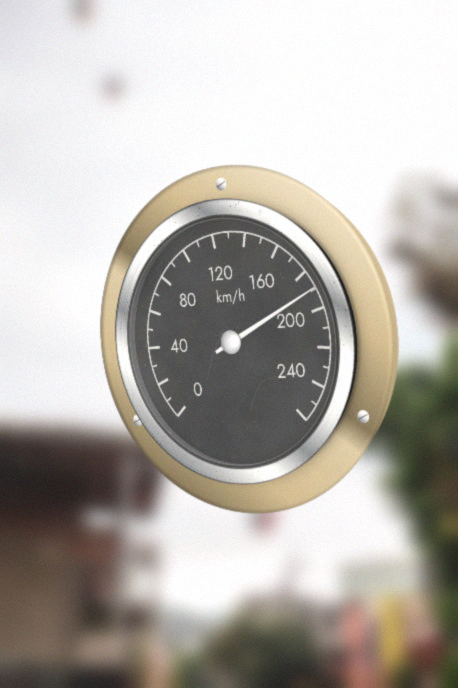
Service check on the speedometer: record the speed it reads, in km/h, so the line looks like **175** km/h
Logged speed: **190** km/h
